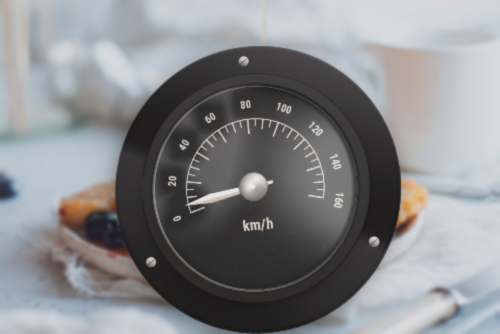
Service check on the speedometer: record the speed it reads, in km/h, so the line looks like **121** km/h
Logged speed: **5** km/h
